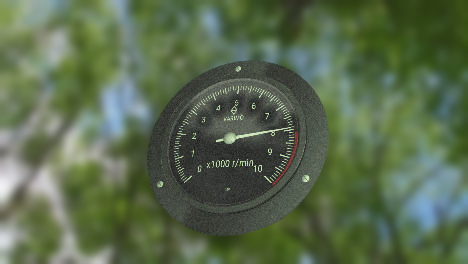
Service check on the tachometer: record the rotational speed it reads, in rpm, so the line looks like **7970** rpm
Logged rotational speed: **8000** rpm
